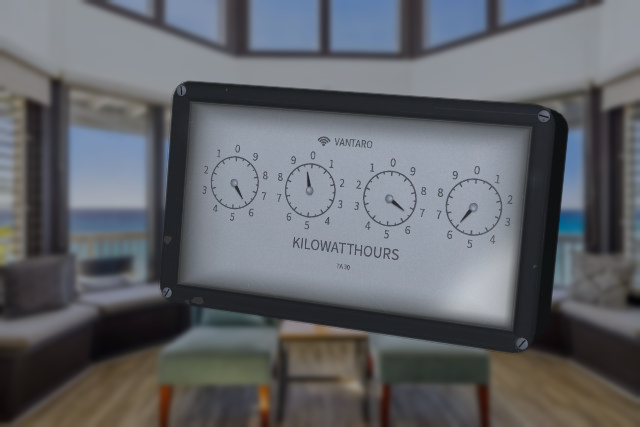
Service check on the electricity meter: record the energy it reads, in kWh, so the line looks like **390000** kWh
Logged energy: **5966** kWh
